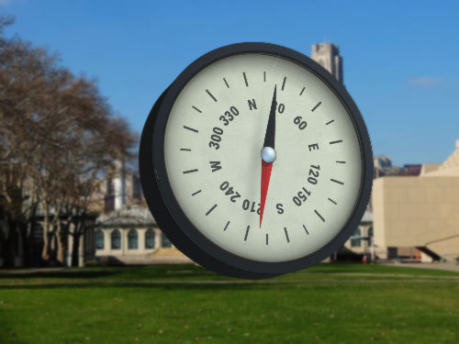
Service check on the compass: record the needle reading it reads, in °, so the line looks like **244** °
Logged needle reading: **202.5** °
